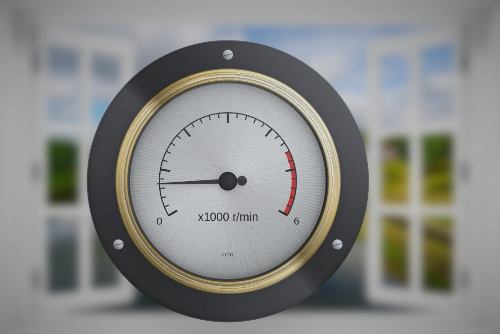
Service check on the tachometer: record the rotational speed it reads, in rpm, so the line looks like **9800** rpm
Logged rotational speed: **700** rpm
